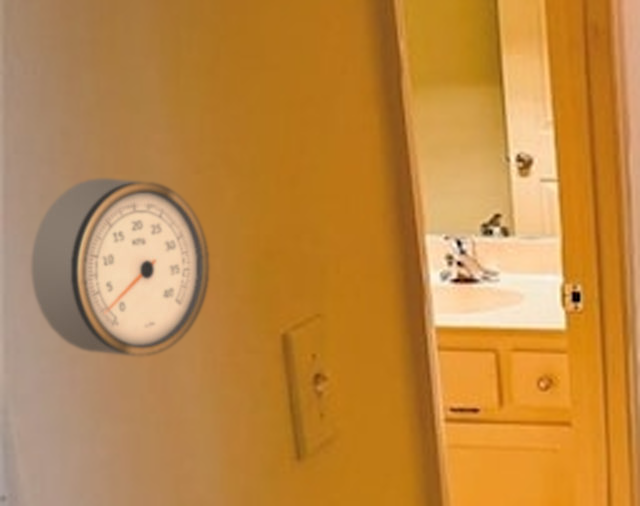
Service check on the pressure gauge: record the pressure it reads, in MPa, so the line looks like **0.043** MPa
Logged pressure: **2.5** MPa
